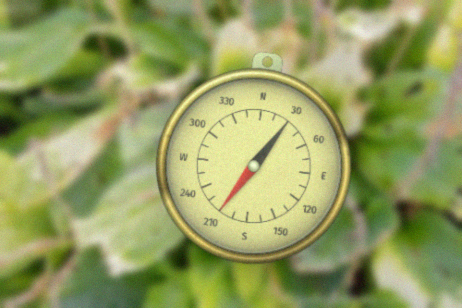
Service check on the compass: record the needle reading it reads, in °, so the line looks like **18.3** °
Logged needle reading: **210** °
